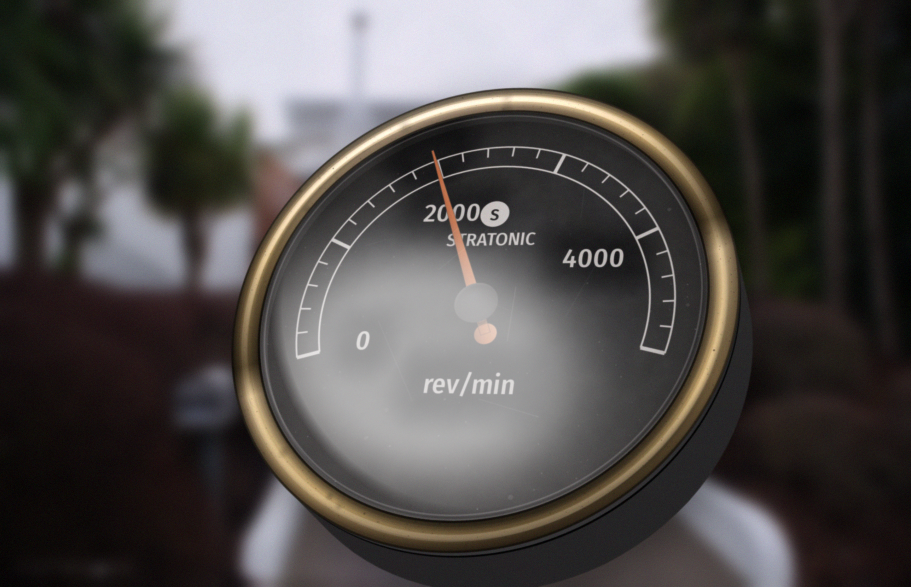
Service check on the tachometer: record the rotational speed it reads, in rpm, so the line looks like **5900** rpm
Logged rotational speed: **2000** rpm
